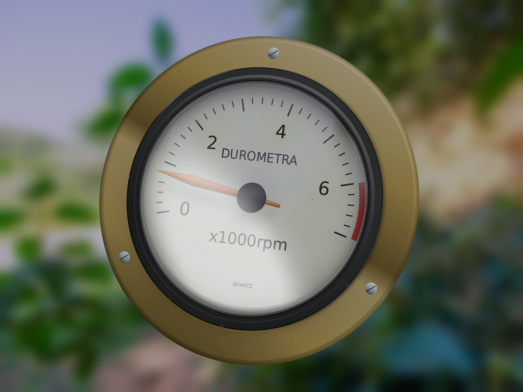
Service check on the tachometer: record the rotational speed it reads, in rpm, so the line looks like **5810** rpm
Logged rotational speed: **800** rpm
